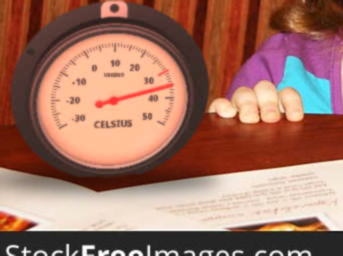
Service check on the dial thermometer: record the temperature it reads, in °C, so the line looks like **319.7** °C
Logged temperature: **35** °C
